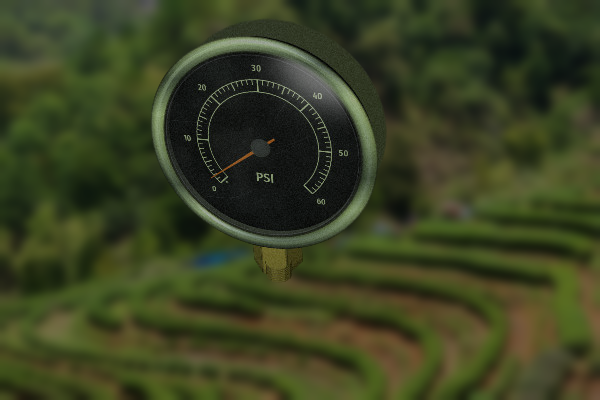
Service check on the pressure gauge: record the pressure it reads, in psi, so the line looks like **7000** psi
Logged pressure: **2** psi
